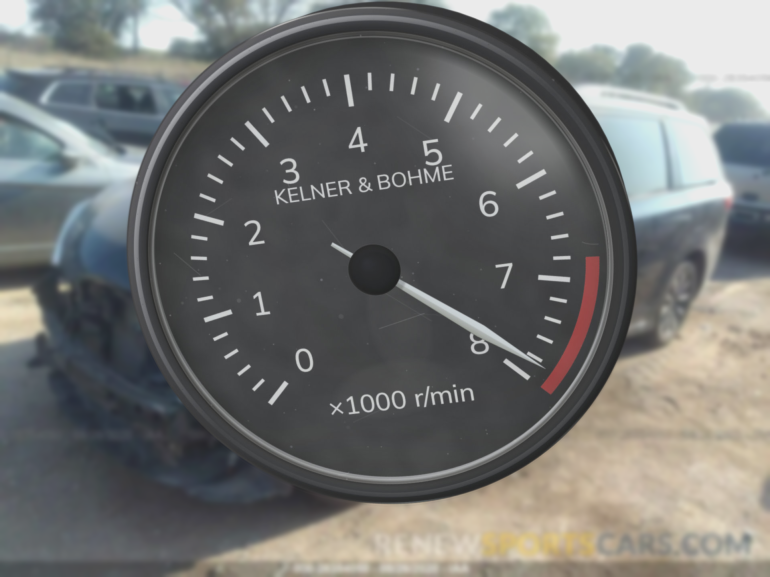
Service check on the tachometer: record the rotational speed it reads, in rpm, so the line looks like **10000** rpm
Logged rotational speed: **7800** rpm
